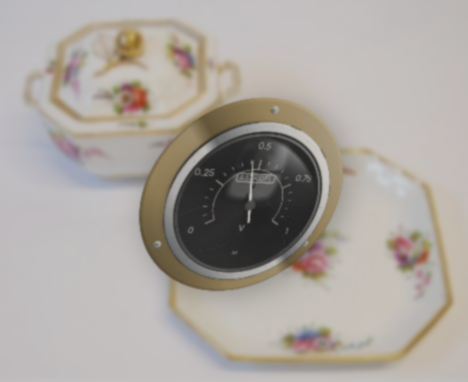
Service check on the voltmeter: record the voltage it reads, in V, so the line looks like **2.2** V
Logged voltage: **0.45** V
